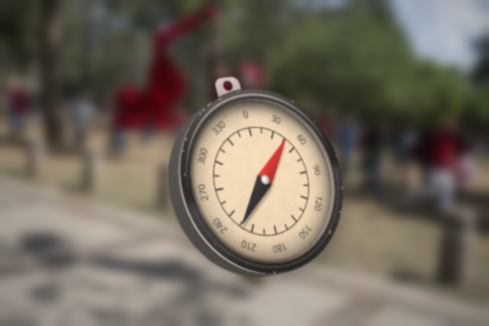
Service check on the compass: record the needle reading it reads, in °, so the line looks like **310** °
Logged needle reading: **45** °
